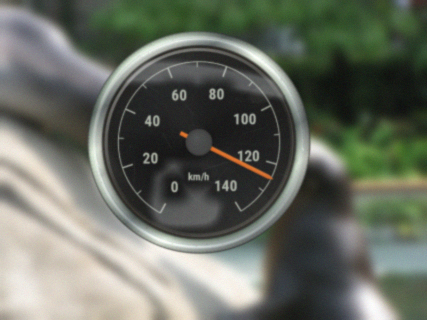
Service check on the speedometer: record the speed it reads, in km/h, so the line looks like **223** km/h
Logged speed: **125** km/h
